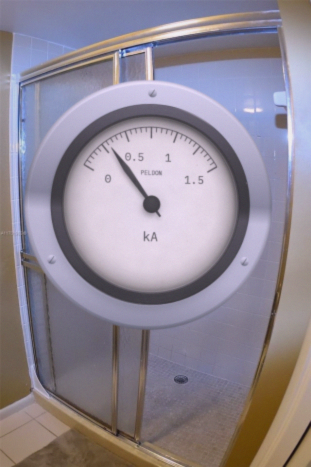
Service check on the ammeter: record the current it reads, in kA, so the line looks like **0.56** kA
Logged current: **0.3** kA
